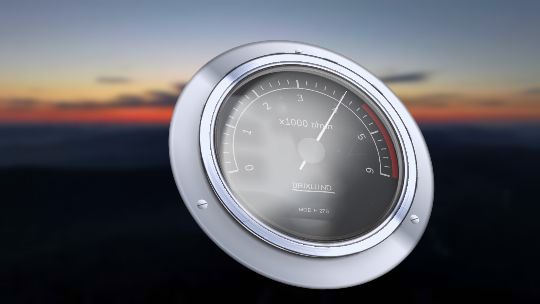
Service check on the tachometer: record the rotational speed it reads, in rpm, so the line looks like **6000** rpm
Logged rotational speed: **4000** rpm
